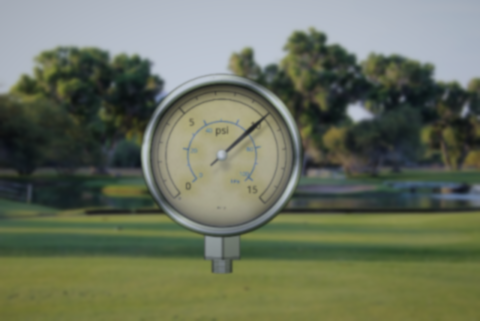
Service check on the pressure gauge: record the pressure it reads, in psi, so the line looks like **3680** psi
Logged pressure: **10** psi
